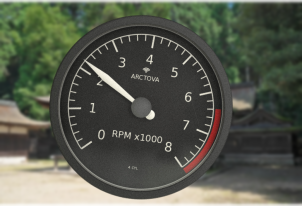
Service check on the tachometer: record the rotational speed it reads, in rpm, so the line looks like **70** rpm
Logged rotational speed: **2200** rpm
